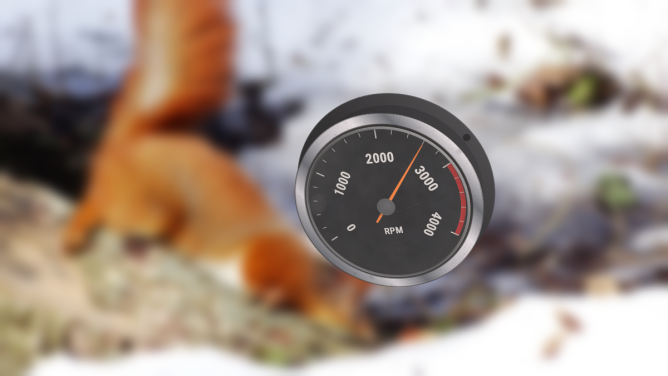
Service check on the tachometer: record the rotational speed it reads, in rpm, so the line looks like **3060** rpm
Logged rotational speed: **2600** rpm
